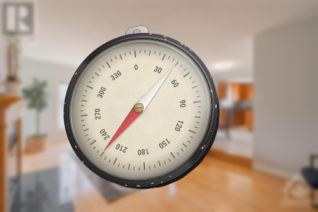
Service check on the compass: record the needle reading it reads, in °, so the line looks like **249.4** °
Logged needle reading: **225** °
